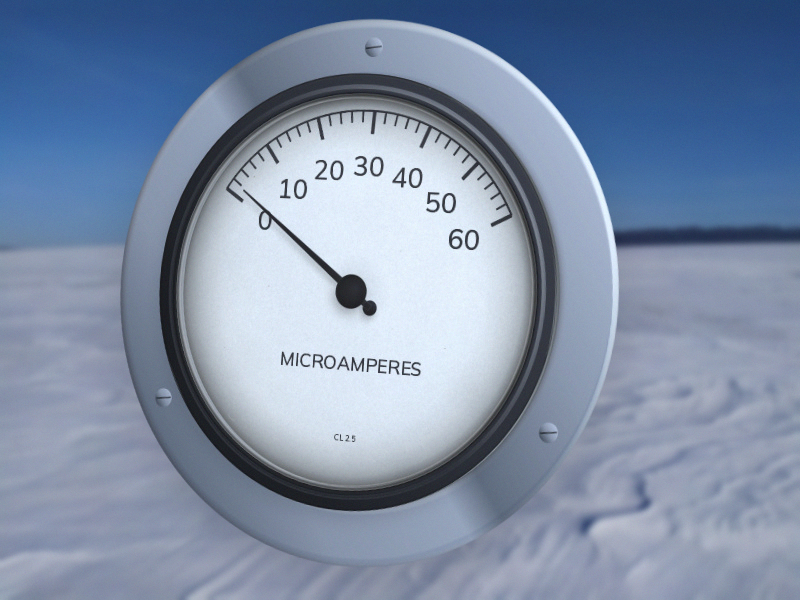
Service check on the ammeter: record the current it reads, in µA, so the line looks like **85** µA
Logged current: **2** µA
